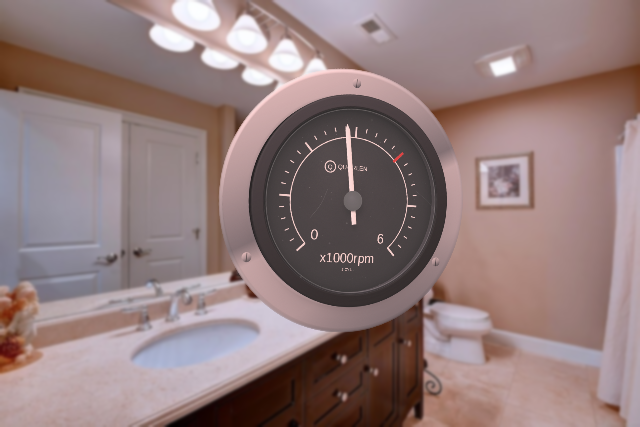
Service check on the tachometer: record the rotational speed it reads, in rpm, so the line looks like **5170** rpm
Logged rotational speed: **2800** rpm
